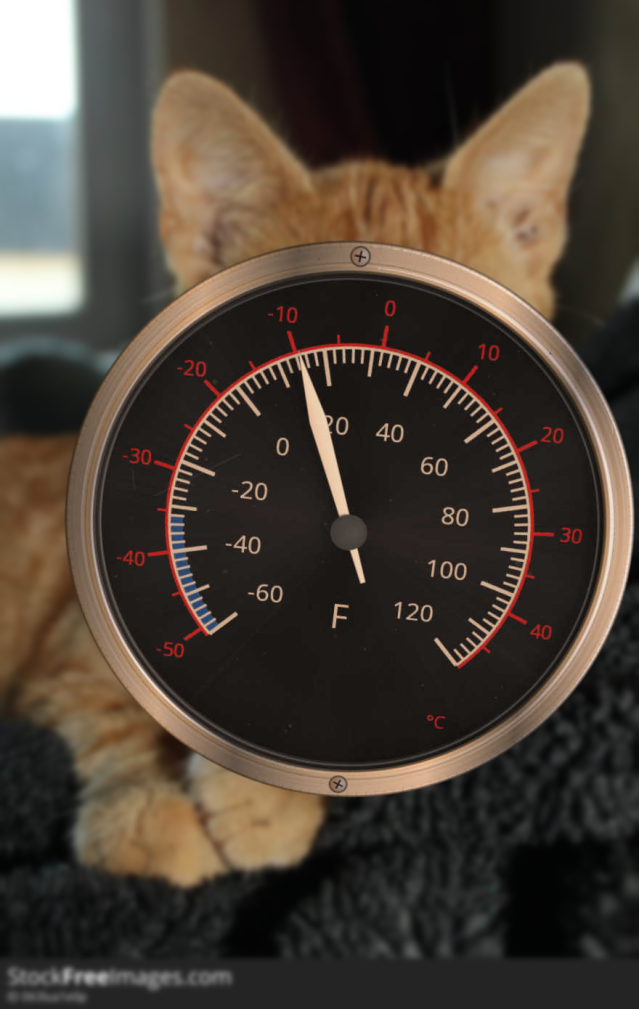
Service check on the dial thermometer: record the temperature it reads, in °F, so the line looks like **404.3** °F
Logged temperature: **15** °F
